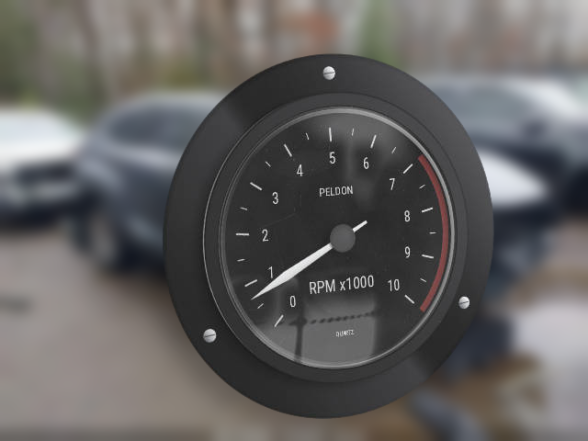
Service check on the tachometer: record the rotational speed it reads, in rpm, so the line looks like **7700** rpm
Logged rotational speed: **750** rpm
